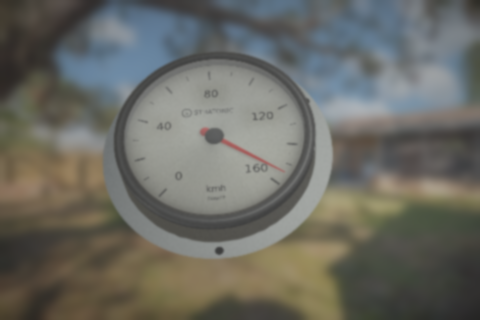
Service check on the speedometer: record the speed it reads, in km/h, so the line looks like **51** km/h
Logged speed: **155** km/h
